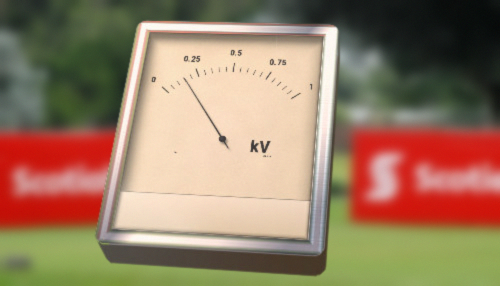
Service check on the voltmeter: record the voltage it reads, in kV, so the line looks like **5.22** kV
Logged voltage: **0.15** kV
